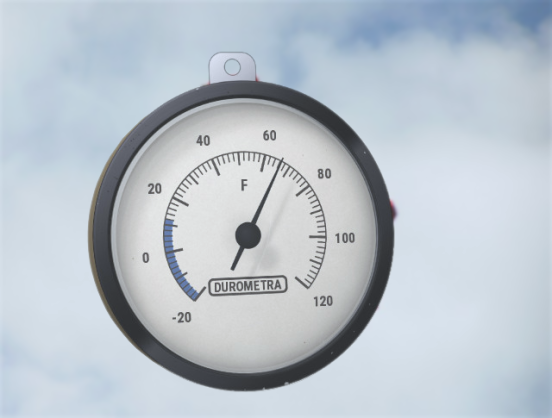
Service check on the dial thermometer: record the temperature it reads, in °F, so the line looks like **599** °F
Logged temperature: **66** °F
